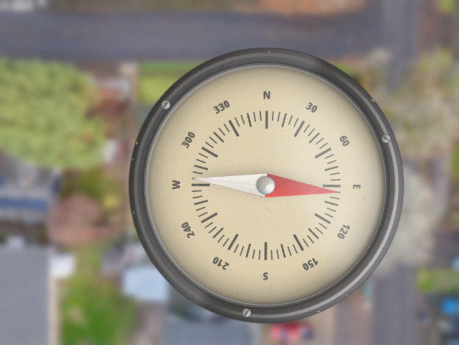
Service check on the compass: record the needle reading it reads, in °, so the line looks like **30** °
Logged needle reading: **95** °
